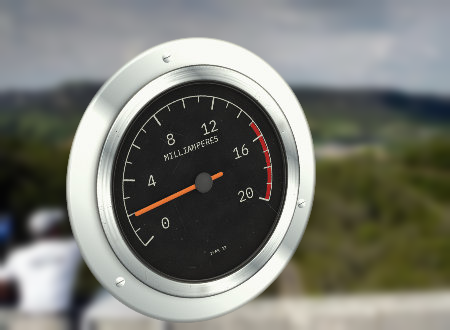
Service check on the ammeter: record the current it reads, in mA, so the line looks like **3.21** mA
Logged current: **2** mA
